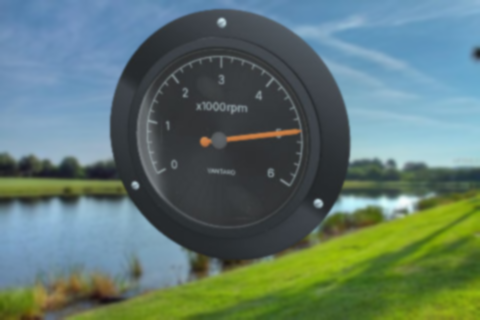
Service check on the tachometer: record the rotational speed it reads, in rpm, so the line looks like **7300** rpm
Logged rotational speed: **5000** rpm
